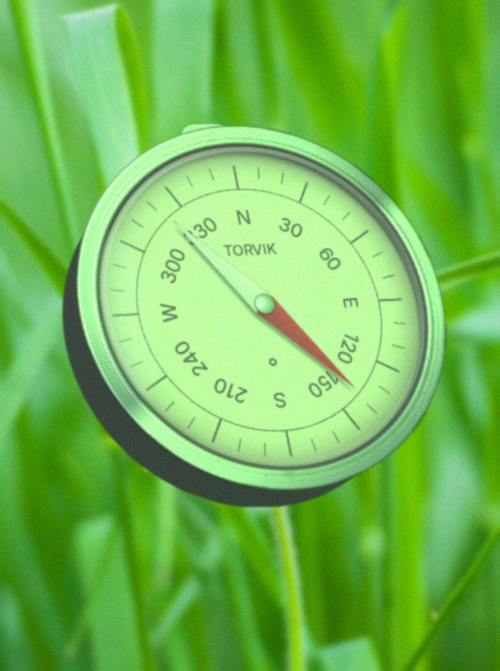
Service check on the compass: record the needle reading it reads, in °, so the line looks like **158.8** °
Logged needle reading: **140** °
